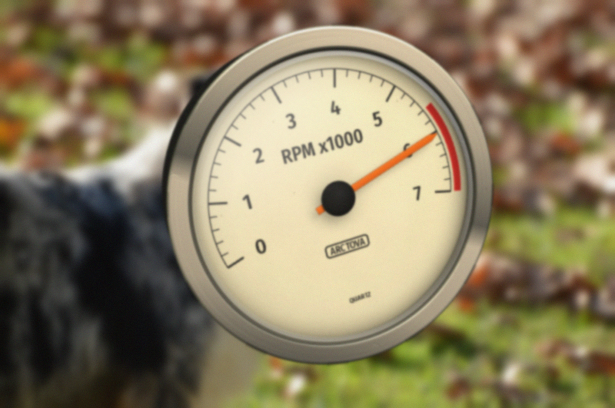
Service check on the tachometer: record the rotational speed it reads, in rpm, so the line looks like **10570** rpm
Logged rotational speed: **6000** rpm
